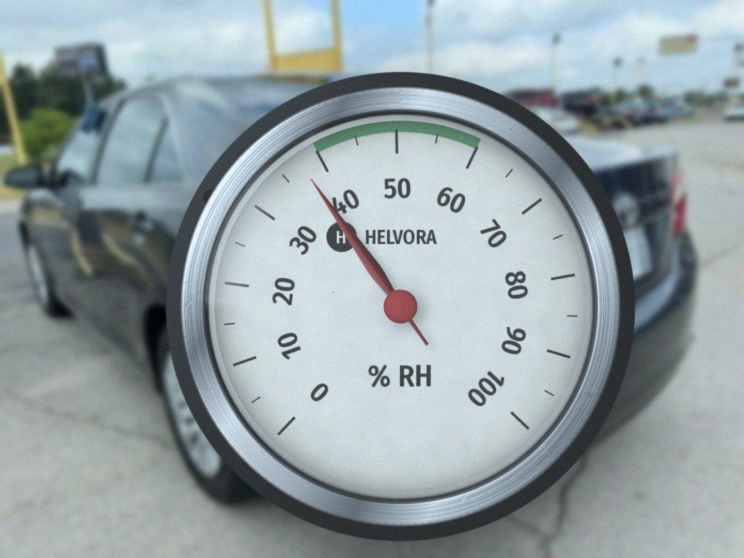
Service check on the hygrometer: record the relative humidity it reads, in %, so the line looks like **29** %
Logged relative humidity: **37.5** %
